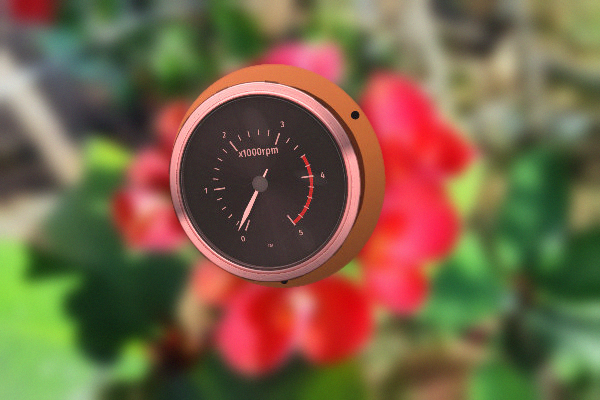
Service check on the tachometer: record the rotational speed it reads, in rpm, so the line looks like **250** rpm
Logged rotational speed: **100** rpm
